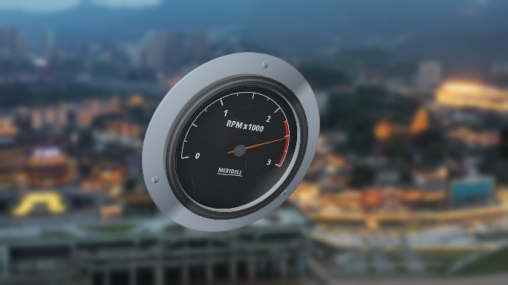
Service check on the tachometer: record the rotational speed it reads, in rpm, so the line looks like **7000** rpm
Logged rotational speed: **2500** rpm
